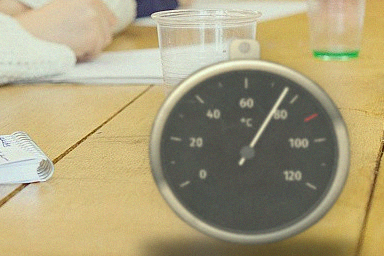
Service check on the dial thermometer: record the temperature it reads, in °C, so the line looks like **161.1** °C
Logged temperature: **75** °C
